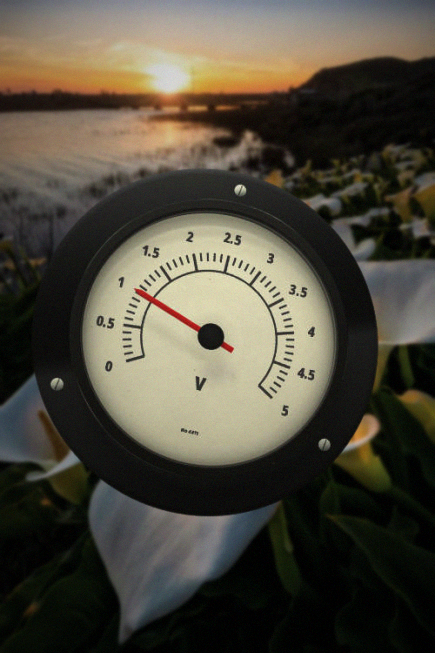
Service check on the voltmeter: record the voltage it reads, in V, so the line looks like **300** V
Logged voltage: **1** V
